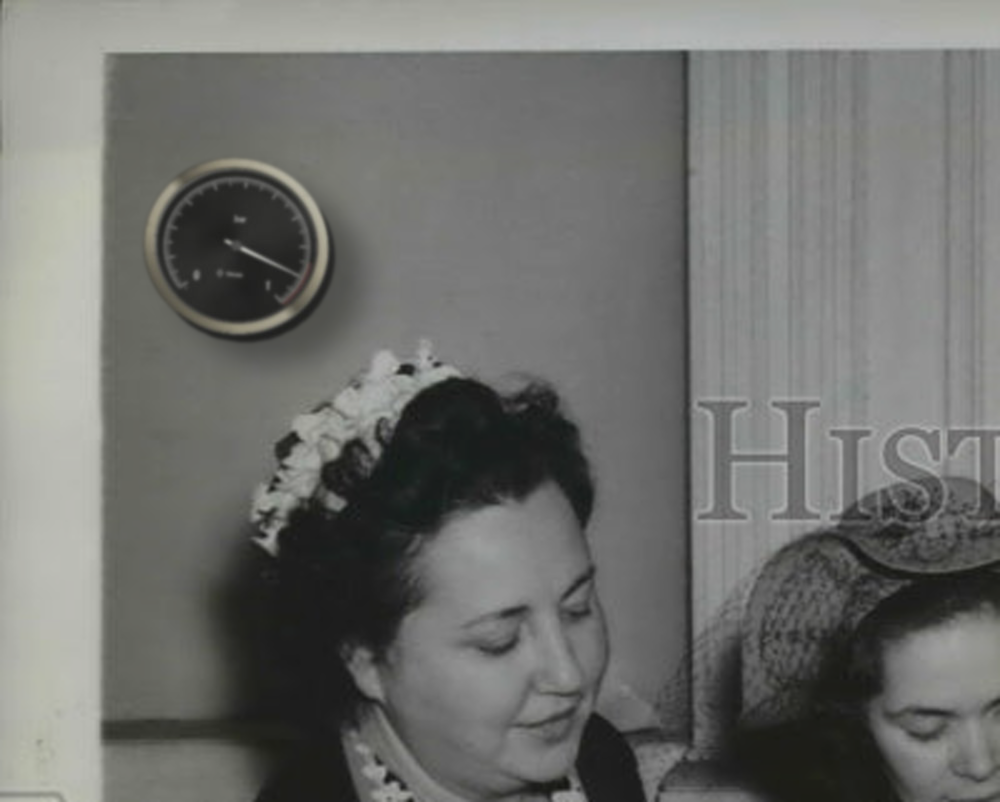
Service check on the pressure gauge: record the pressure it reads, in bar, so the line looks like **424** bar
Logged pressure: **0.9** bar
